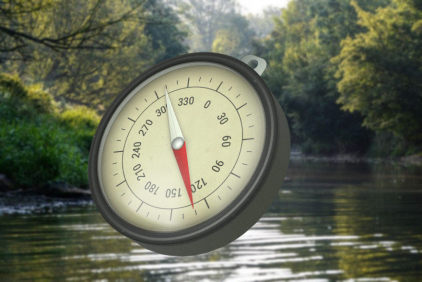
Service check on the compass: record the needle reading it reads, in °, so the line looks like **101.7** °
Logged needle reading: **130** °
